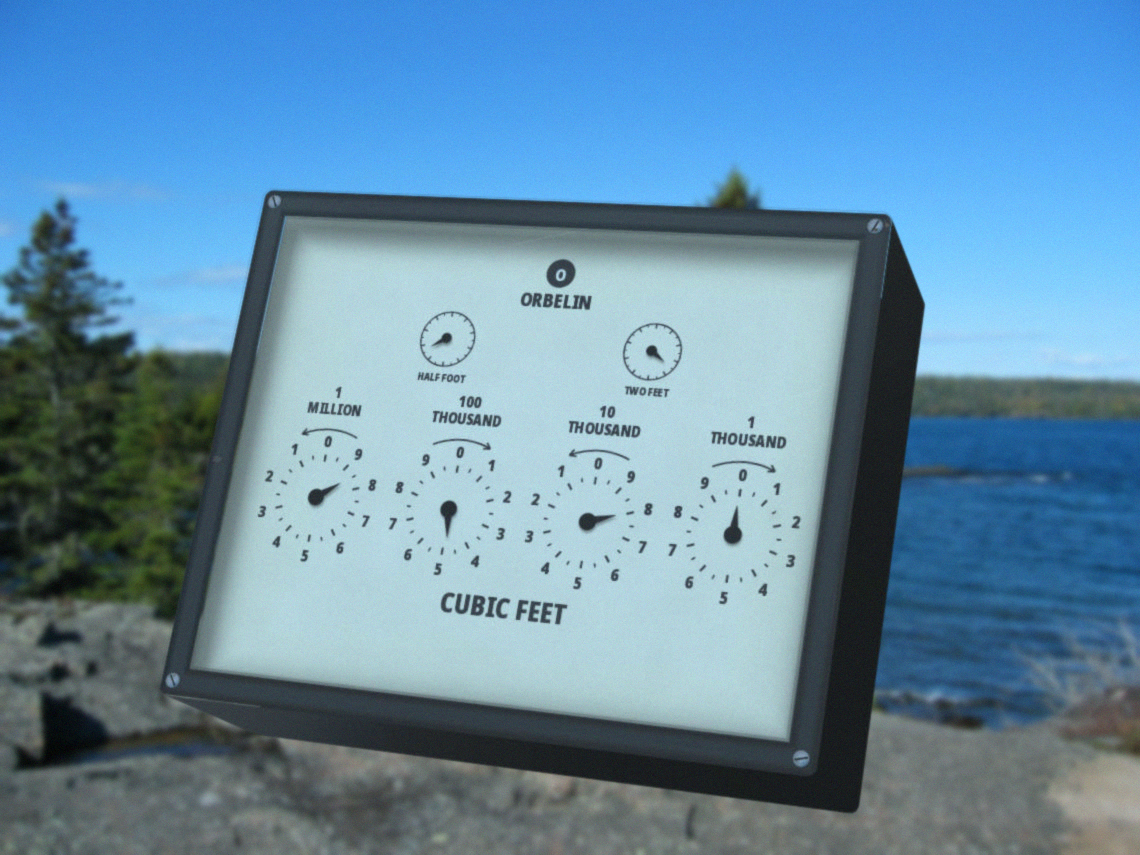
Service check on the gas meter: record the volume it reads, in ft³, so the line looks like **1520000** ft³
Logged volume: **848000** ft³
